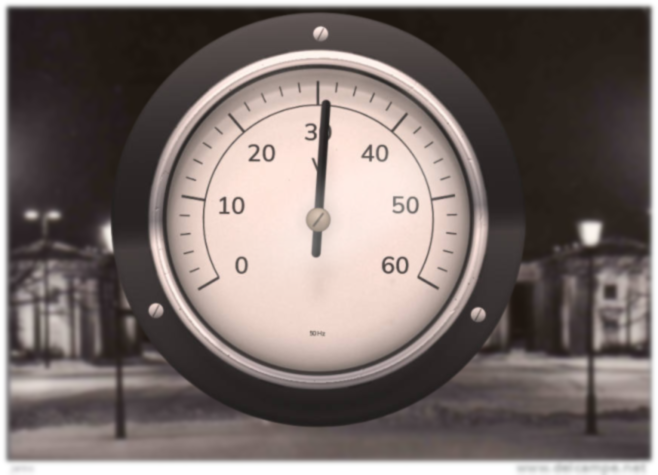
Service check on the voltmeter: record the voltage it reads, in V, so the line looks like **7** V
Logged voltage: **31** V
